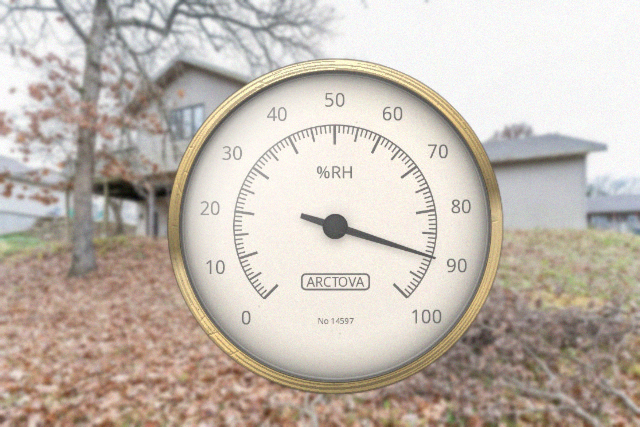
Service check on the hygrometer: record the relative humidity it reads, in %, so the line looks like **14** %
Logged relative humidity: **90** %
